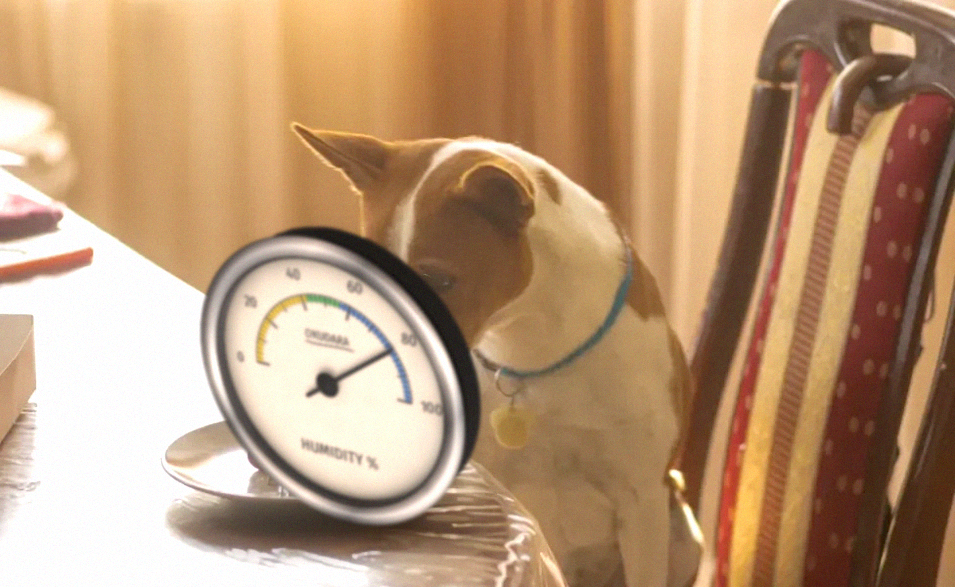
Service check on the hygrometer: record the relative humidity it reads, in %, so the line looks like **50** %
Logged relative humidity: **80** %
